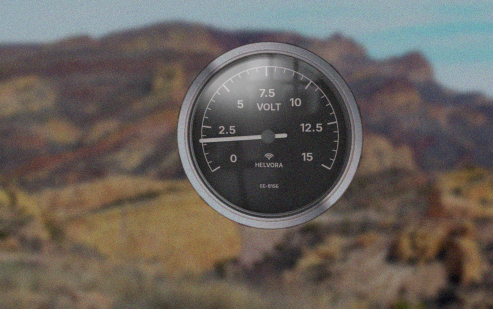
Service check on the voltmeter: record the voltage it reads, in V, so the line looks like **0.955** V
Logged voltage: **1.75** V
